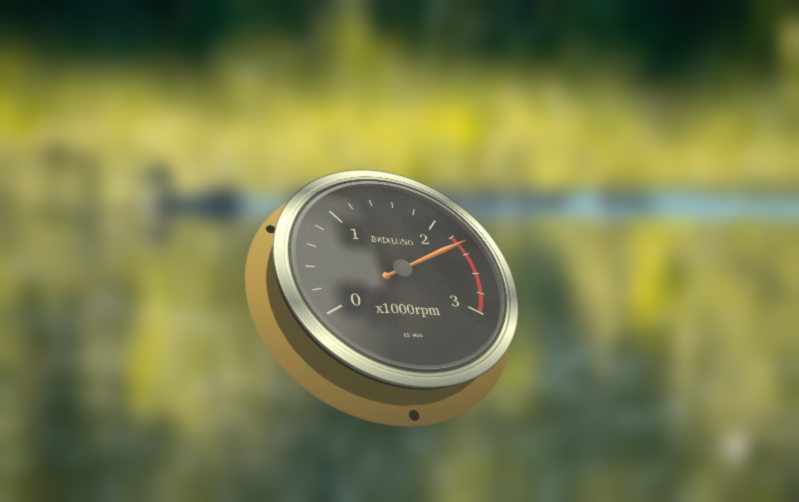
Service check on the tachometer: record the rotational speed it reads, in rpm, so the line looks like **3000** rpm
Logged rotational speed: **2300** rpm
